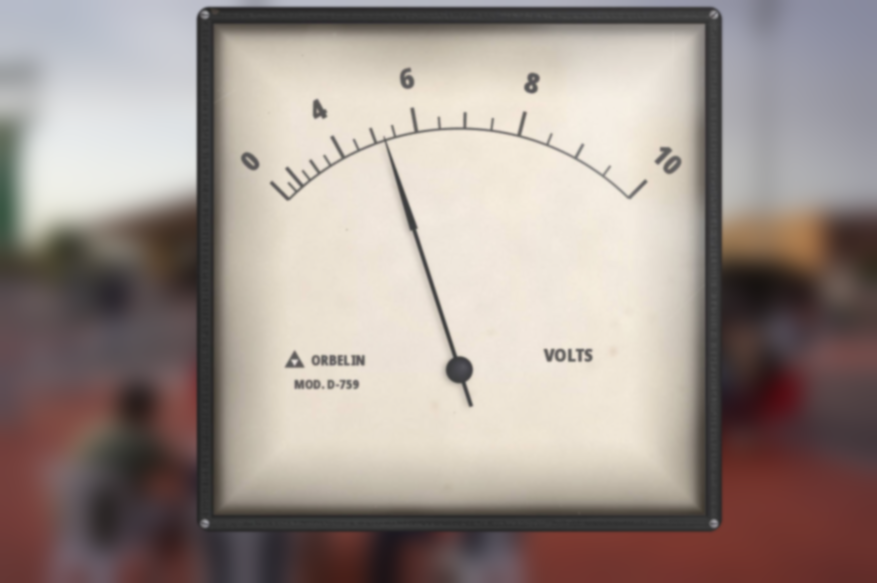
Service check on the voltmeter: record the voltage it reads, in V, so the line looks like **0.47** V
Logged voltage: **5.25** V
